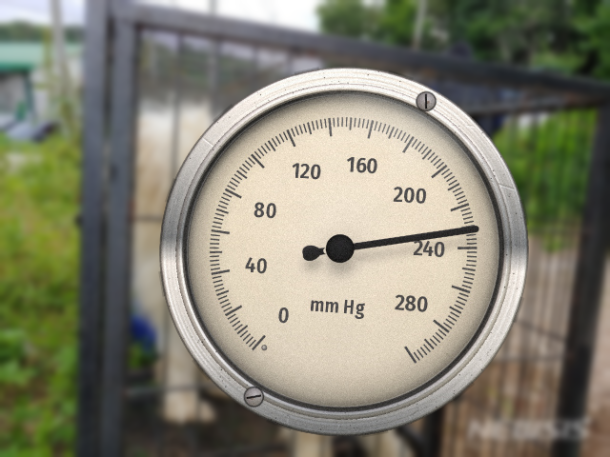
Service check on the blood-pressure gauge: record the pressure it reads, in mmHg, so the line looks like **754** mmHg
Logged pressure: **232** mmHg
